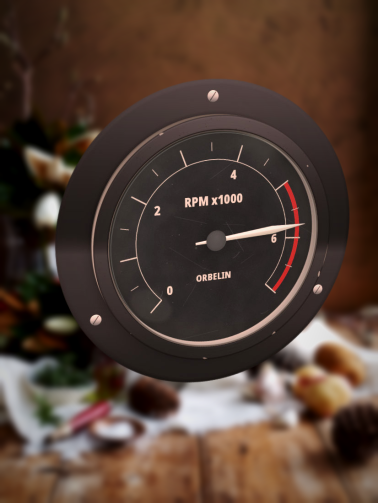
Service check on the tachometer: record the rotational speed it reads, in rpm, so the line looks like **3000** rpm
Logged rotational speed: **5750** rpm
